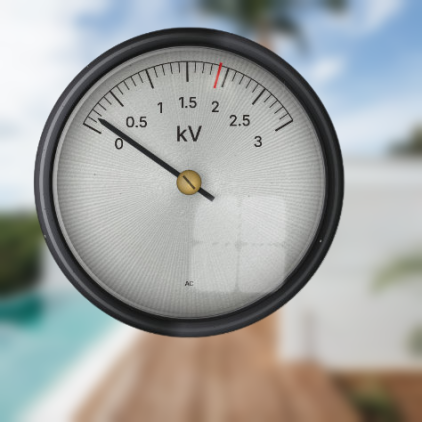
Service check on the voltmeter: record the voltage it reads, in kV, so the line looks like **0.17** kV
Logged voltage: **0.15** kV
